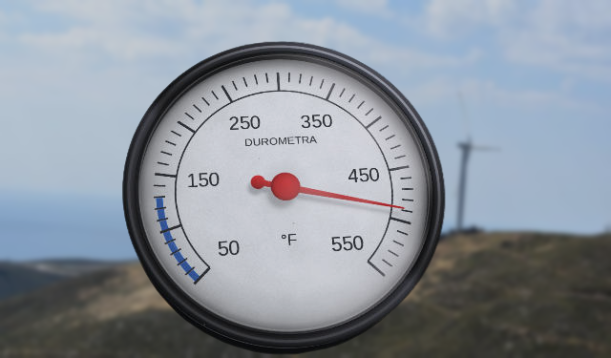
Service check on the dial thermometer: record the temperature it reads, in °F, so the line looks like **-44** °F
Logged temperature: **490** °F
